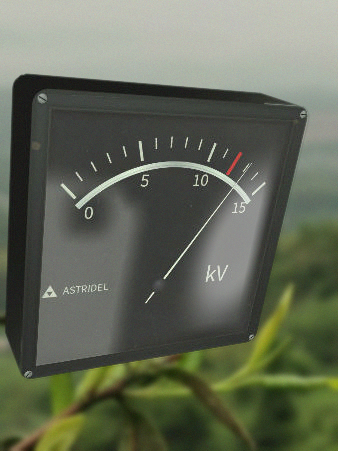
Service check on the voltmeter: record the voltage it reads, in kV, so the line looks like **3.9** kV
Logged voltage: **13** kV
